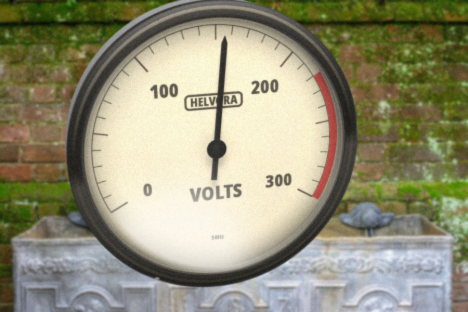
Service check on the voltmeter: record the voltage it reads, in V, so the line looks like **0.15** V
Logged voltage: **155** V
